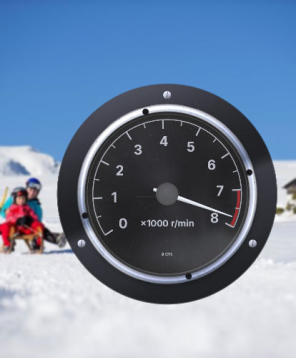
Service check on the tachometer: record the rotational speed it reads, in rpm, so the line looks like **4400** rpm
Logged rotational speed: **7750** rpm
